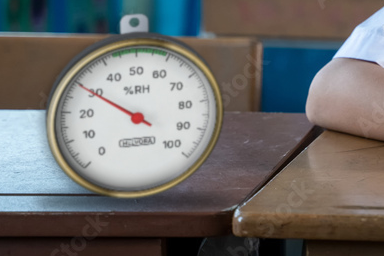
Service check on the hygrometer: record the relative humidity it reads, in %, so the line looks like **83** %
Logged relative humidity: **30** %
